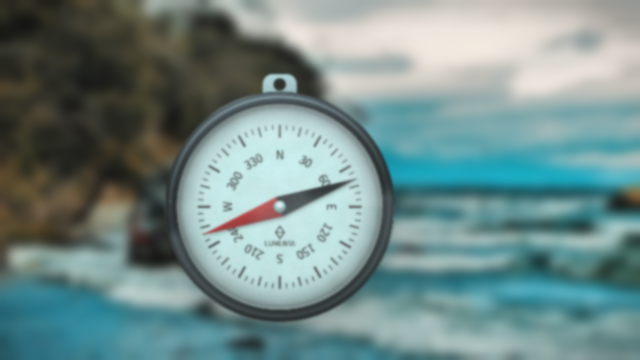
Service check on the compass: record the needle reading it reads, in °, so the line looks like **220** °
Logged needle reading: **250** °
